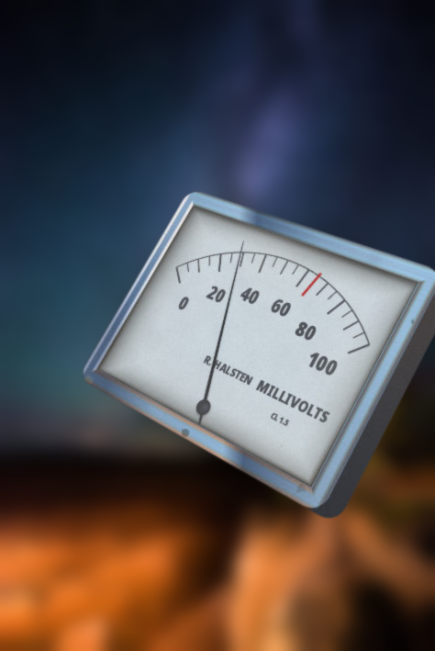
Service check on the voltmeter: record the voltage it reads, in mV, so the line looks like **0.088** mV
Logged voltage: **30** mV
